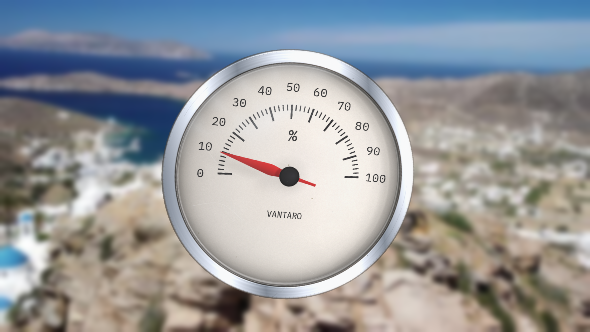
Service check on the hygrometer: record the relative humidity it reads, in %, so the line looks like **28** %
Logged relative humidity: **10** %
